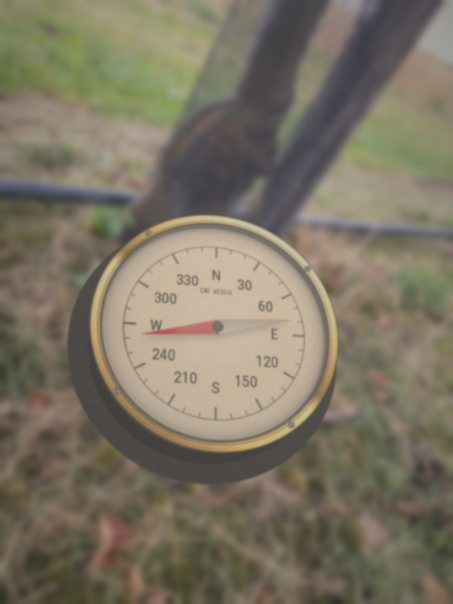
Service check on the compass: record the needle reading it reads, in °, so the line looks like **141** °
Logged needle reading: **260** °
